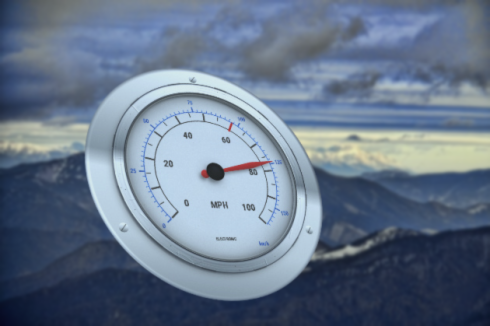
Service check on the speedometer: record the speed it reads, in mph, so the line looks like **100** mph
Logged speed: **77.5** mph
